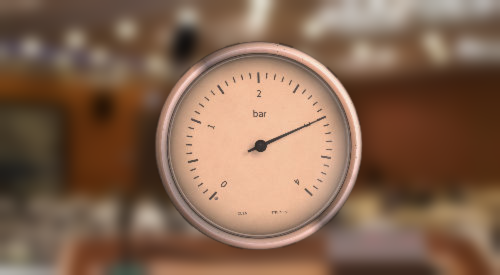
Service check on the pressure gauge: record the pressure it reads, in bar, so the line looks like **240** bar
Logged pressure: **3** bar
